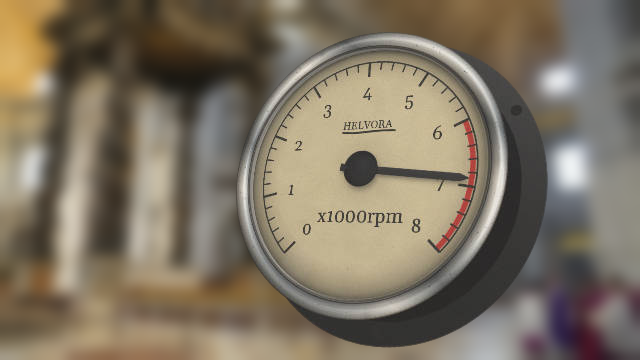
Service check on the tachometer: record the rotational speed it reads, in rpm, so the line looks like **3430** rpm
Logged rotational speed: **6900** rpm
